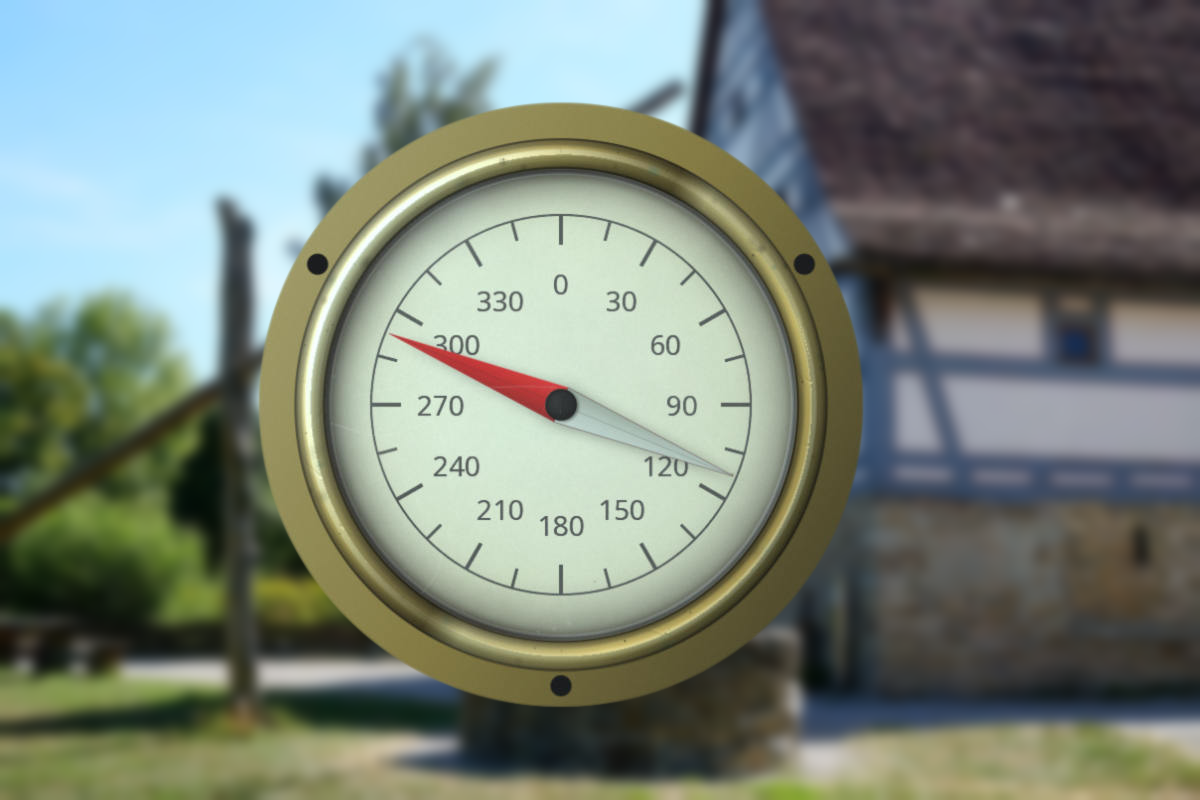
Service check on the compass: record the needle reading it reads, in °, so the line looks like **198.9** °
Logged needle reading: **292.5** °
